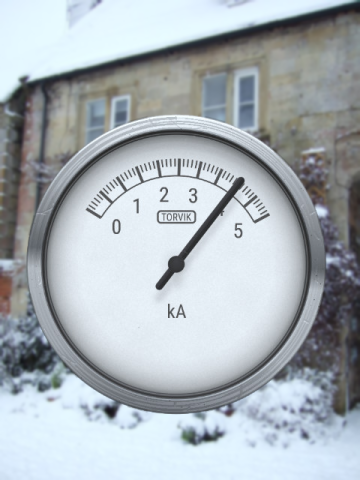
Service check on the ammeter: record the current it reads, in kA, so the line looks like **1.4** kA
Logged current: **4** kA
